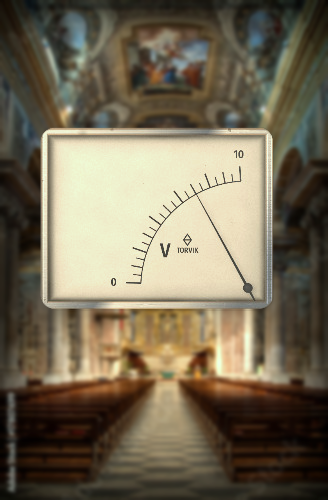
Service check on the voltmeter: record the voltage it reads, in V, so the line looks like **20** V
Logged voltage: **7** V
